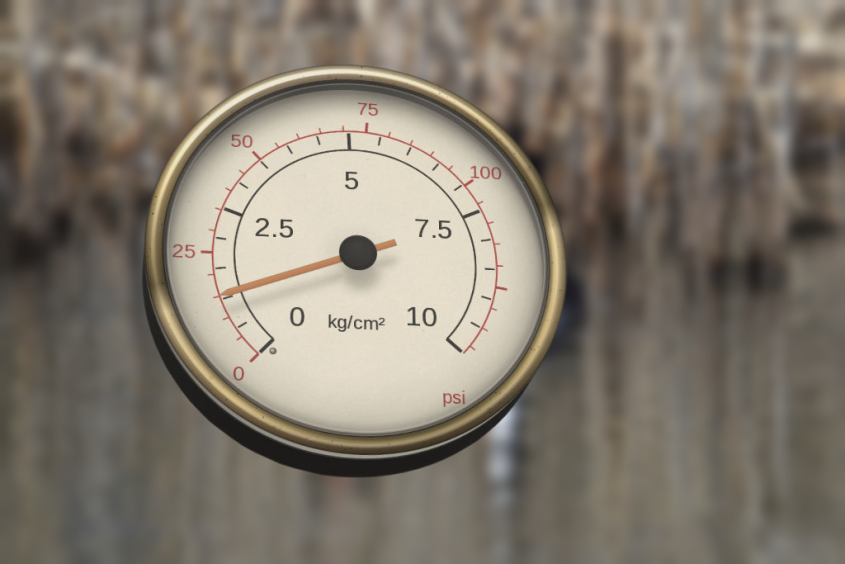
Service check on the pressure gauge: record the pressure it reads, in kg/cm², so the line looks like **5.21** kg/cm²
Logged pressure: **1** kg/cm²
